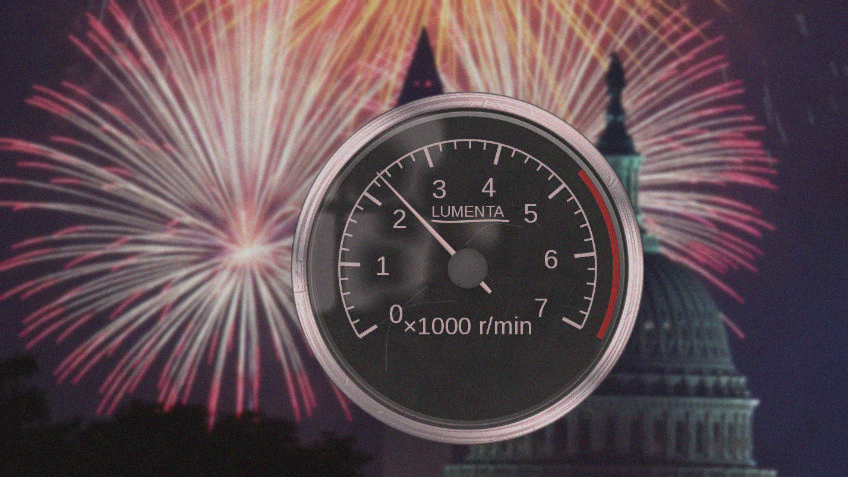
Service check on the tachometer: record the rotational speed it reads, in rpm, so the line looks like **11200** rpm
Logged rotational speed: **2300** rpm
